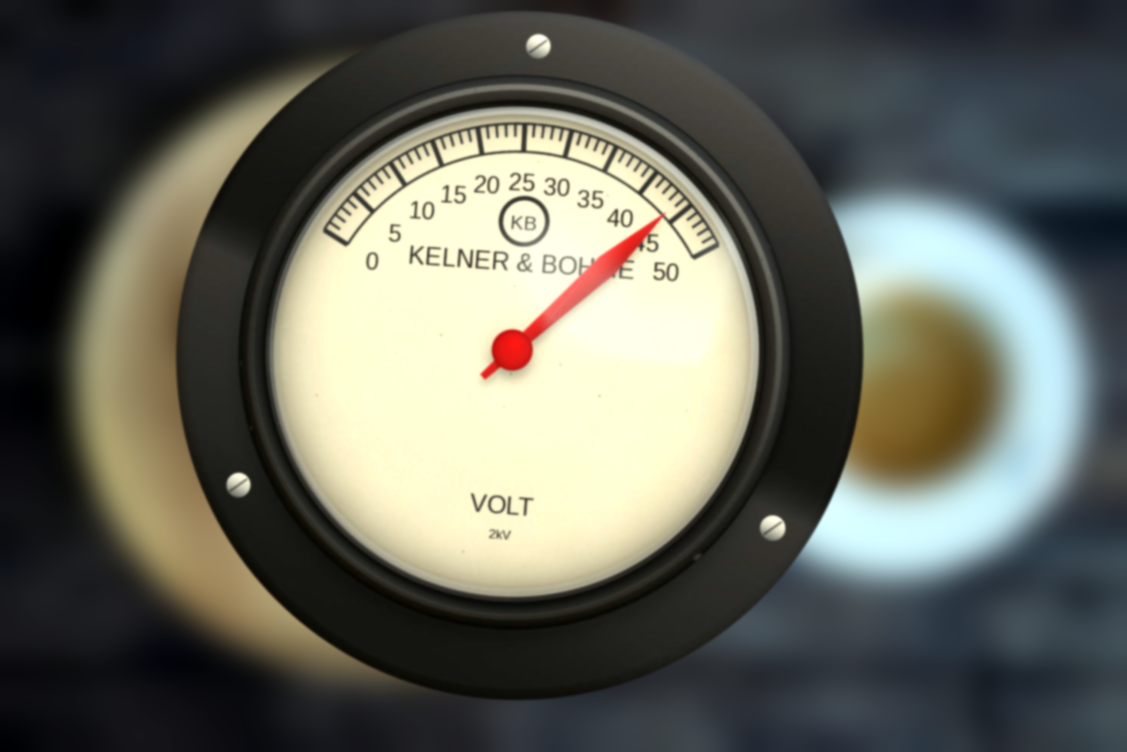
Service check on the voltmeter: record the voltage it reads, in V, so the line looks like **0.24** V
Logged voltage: **44** V
